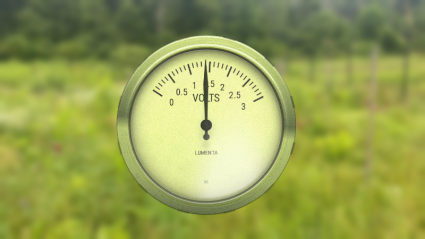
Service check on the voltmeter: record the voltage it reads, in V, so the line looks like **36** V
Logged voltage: **1.4** V
